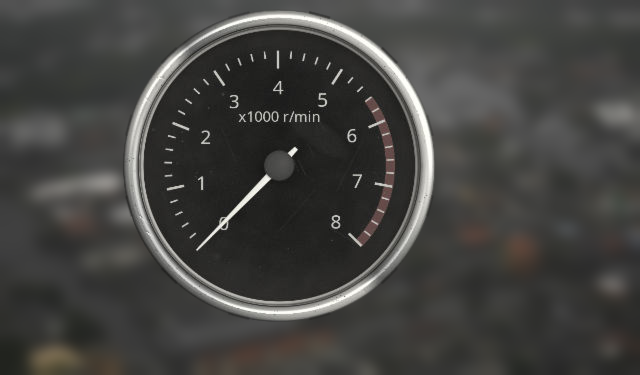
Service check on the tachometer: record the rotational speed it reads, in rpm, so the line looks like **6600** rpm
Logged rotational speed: **0** rpm
